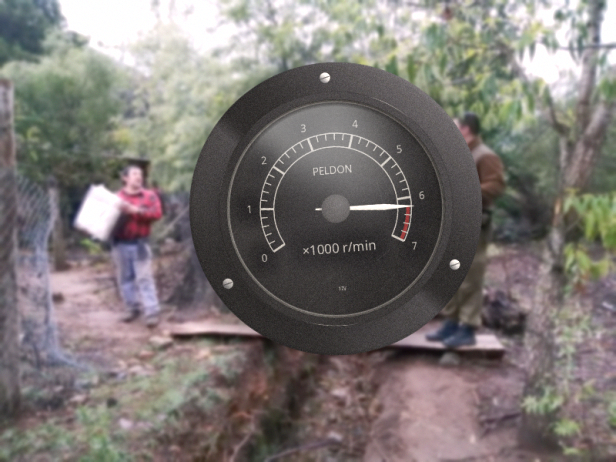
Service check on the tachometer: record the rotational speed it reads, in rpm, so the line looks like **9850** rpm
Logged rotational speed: **6200** rpm
